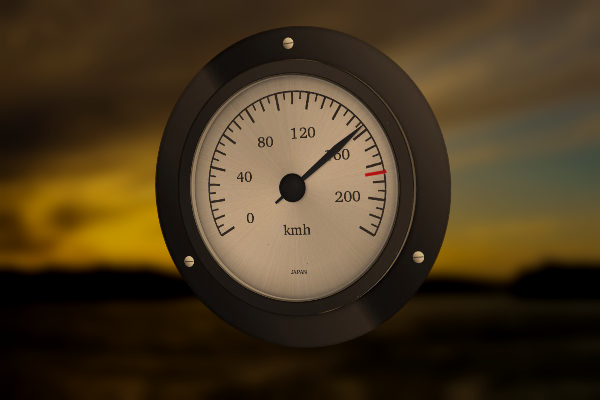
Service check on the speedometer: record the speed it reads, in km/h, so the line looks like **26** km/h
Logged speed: **157.5** km/h
